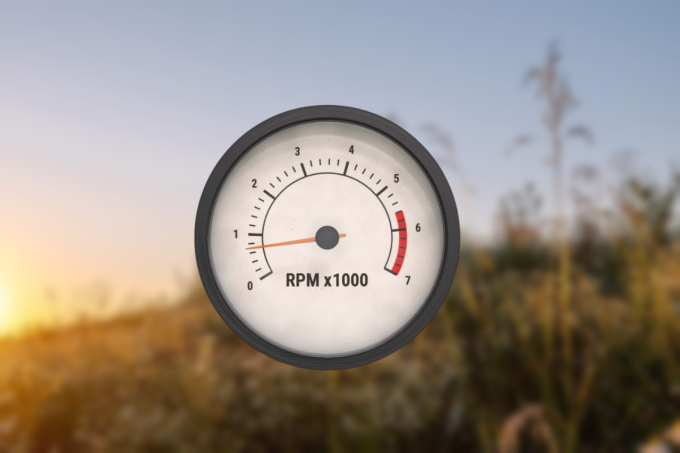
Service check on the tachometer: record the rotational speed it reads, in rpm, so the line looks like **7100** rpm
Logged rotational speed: **700** rpm
